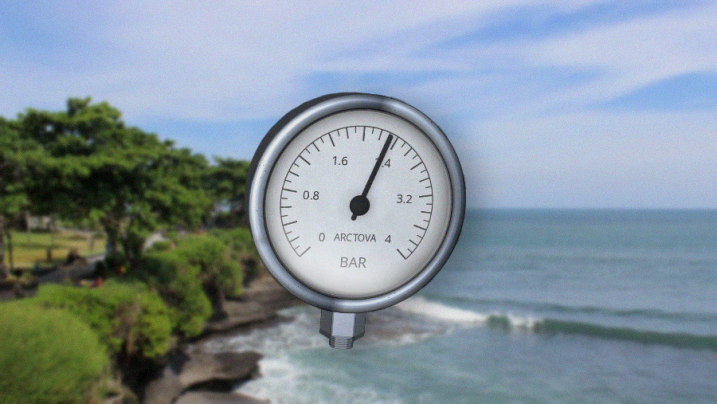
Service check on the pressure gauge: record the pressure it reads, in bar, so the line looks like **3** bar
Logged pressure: **2.3** bar
